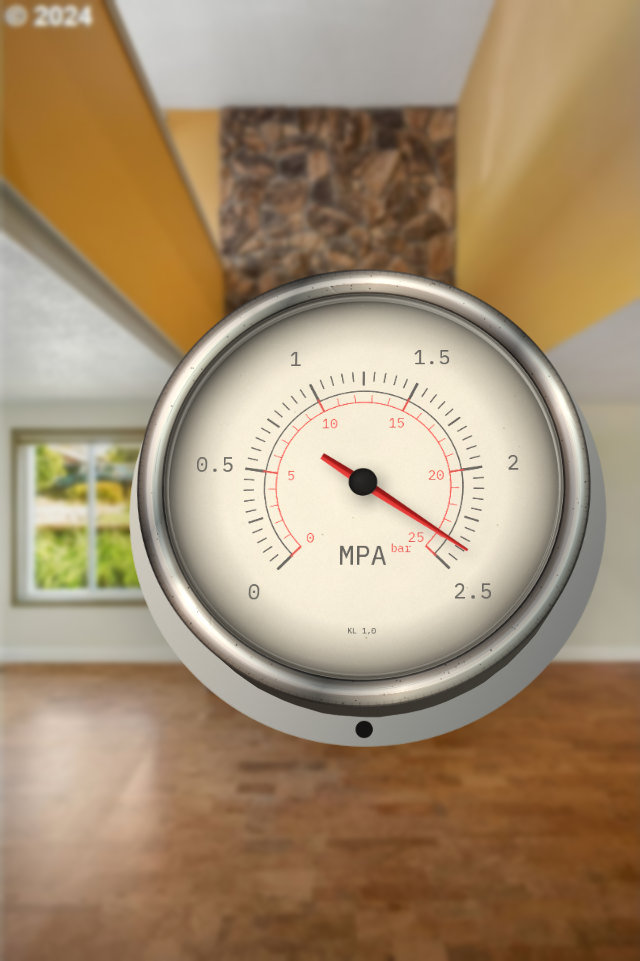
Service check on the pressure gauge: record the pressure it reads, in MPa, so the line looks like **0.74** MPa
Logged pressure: **2.4** MPa
